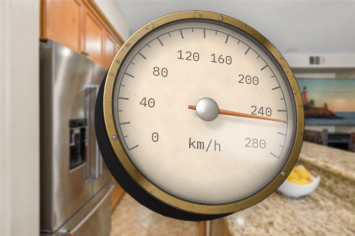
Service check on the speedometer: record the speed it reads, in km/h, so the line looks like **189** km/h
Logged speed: **250** km/h
